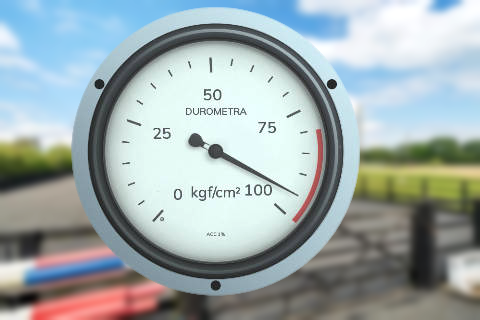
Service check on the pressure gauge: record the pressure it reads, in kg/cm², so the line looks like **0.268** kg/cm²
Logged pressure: **95** kg/cm²
